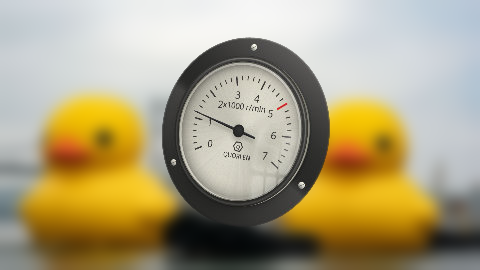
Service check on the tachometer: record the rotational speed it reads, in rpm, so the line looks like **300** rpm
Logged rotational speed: **1200** rpm
